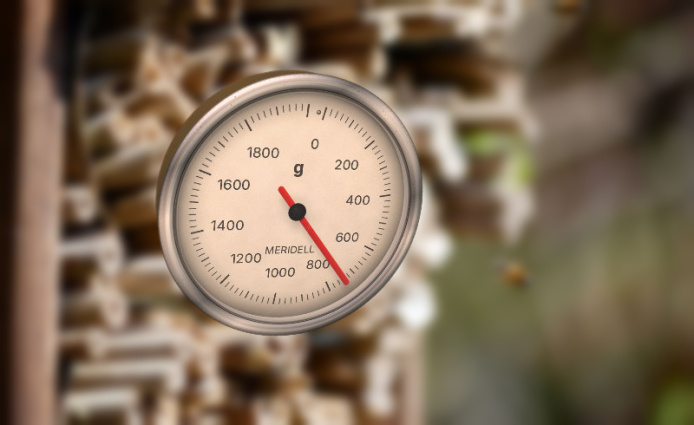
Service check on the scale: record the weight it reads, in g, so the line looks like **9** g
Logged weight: **740** g
